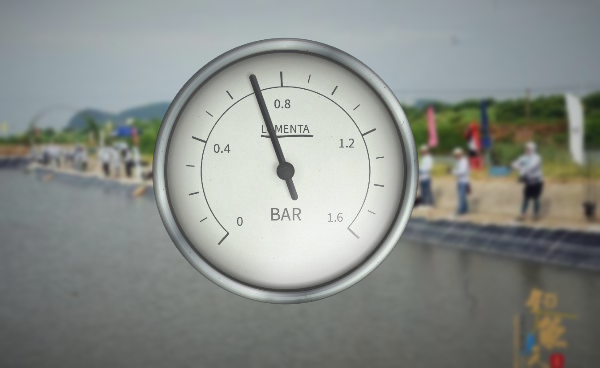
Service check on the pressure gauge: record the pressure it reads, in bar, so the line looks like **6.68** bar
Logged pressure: **0.7** bar
